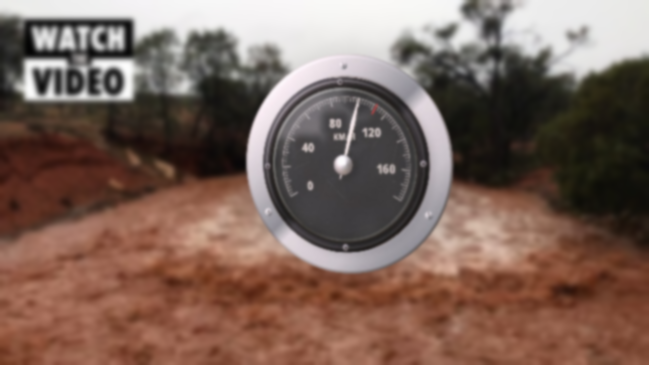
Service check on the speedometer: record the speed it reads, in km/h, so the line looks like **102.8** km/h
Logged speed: **100** km/h
